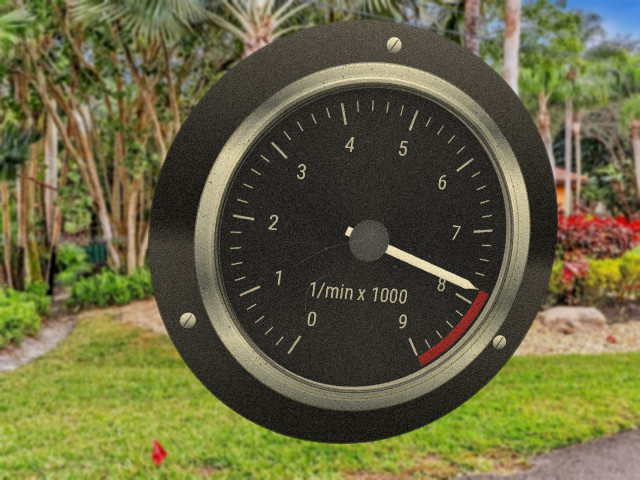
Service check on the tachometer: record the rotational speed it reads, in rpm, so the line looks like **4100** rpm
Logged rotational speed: **7800** rpm
